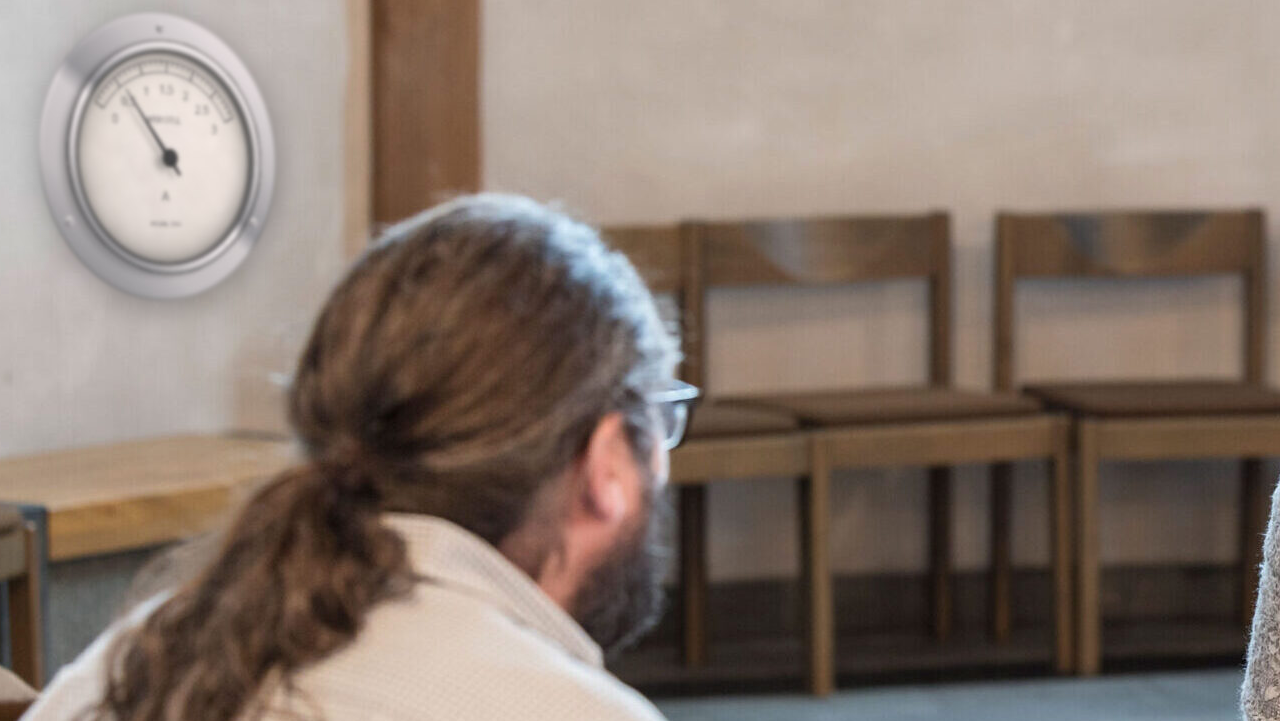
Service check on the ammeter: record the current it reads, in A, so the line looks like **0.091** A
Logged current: **0.5** A
